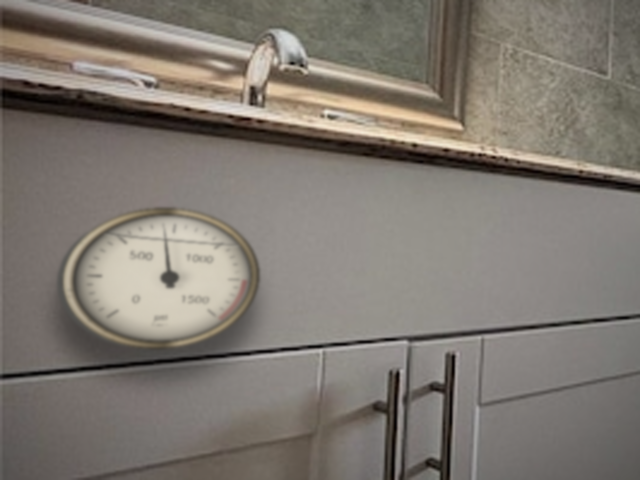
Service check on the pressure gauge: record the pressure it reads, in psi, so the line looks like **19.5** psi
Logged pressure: **700** psi
